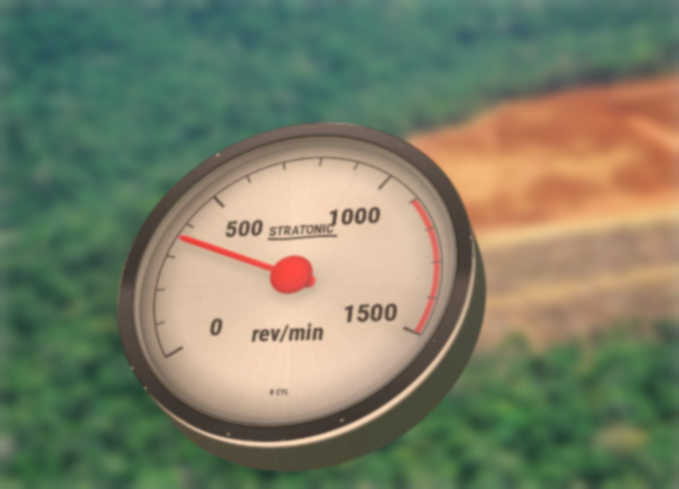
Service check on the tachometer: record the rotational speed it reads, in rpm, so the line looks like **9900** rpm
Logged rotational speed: **350** rpm
